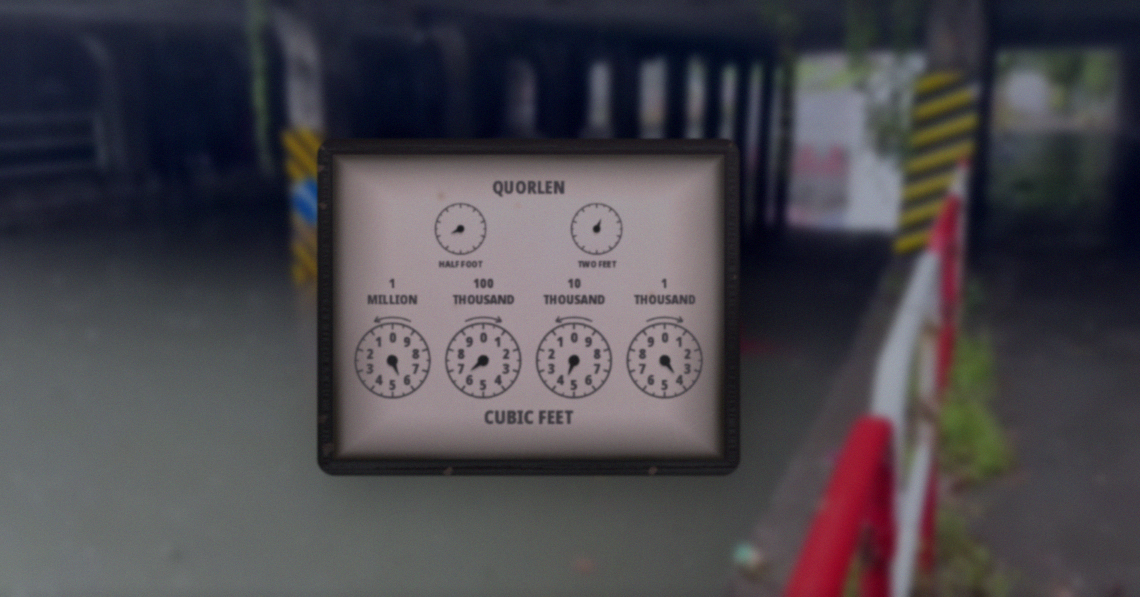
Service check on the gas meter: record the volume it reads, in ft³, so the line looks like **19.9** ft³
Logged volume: **564400** ft³
